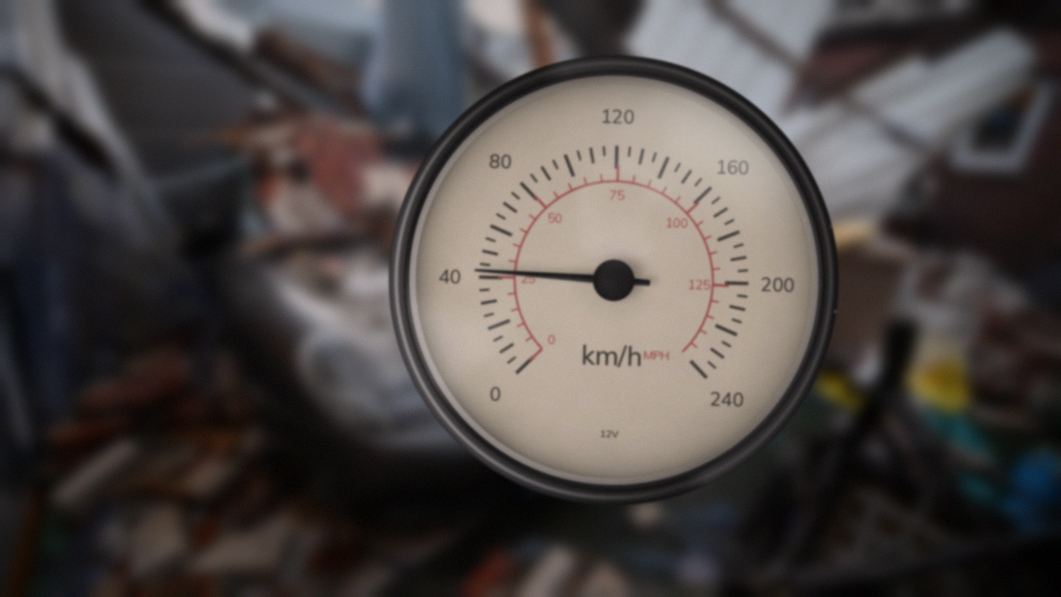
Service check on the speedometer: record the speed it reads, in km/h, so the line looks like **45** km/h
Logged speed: **42.5** km/h
